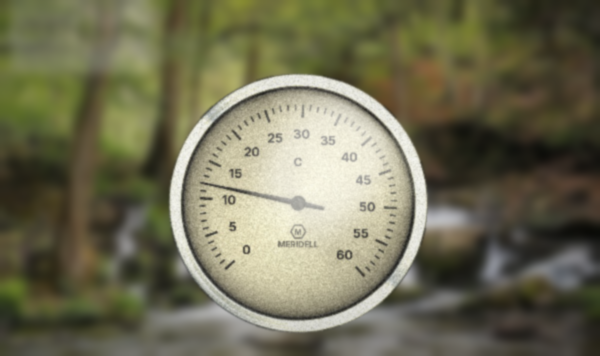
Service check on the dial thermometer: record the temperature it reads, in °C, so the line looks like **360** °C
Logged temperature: **12** °C
